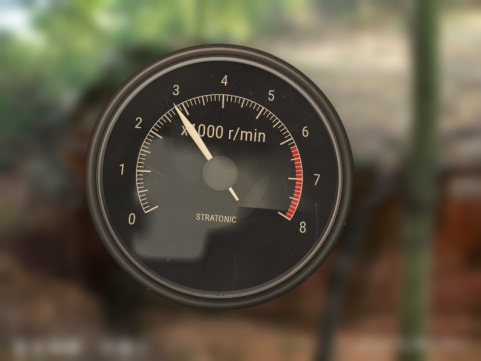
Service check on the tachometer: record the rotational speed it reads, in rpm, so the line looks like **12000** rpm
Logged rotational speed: **2800** rpm
